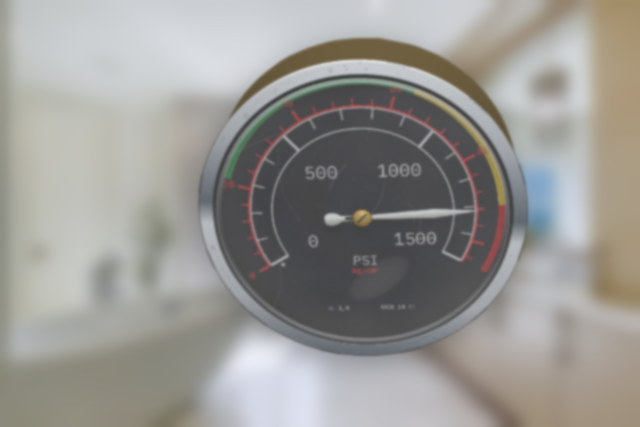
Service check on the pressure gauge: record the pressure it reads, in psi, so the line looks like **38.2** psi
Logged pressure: **1300** psi
